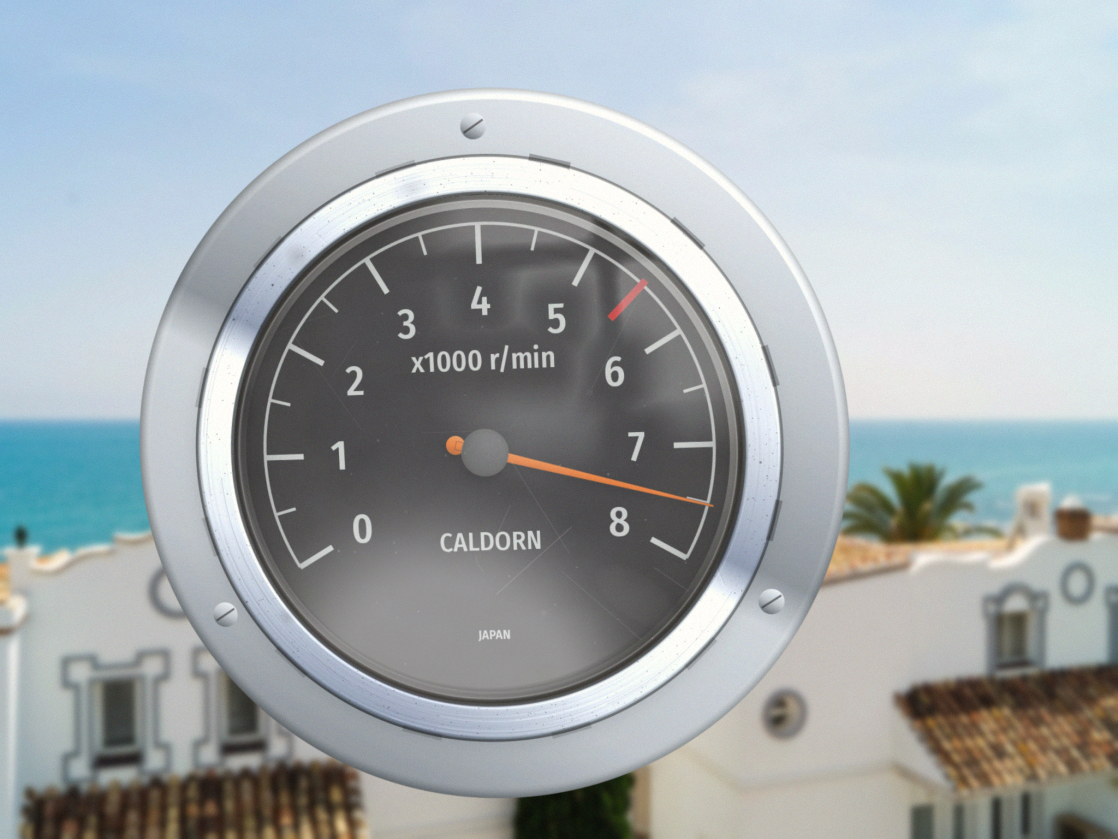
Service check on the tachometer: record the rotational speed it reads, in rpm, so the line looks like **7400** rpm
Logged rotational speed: **7500** rpm
